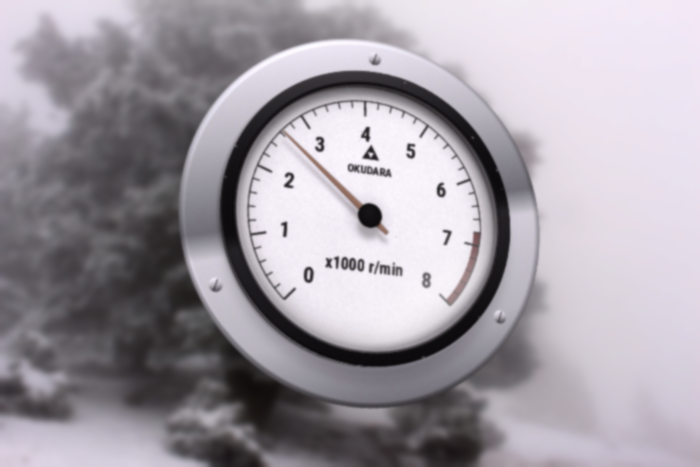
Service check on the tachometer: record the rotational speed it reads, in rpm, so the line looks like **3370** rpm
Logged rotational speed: **2600** rpm
